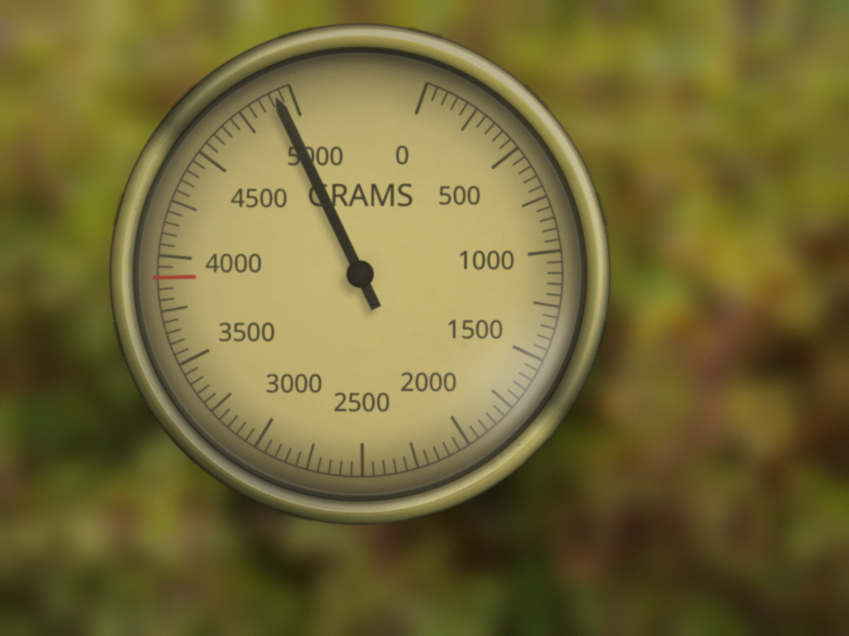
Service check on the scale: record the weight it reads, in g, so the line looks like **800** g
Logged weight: **4925** g
